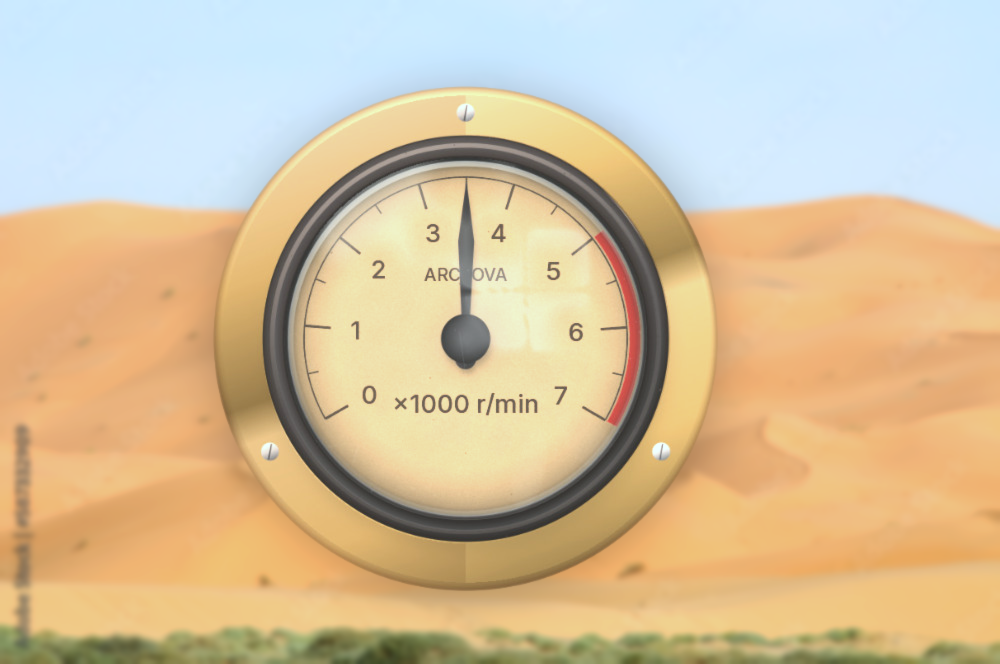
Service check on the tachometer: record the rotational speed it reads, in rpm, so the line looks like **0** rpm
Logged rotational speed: **3500** rpm
